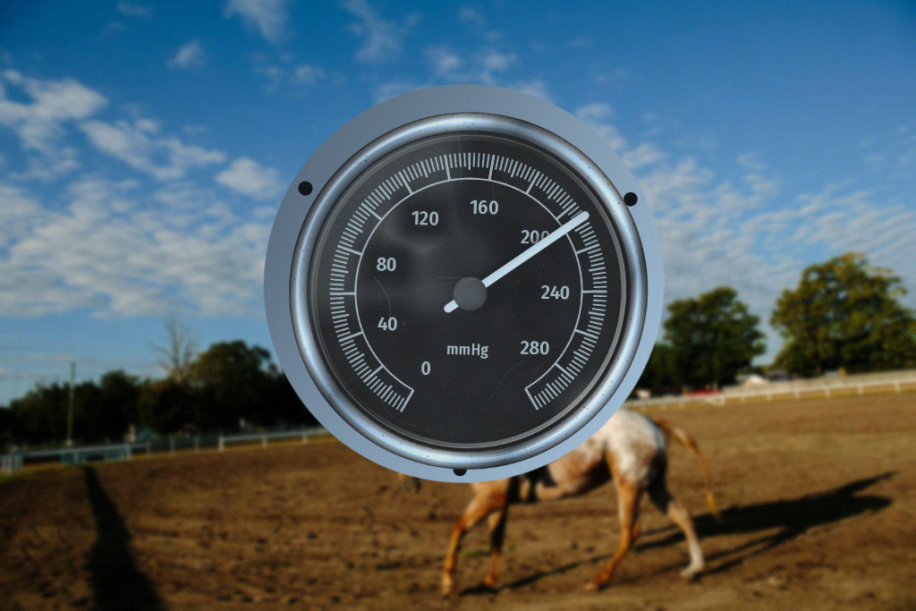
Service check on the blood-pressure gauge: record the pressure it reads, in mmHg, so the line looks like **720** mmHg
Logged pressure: **206** mmHg
